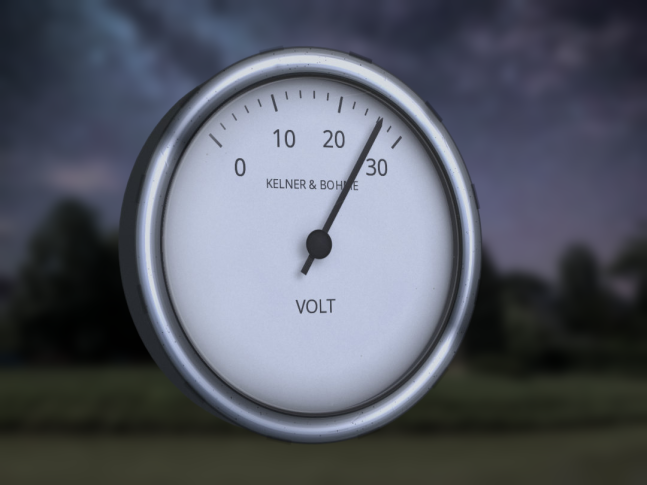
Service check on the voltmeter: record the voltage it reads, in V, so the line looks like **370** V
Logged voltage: **26** V
